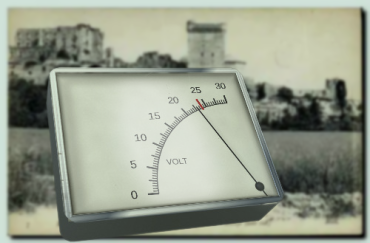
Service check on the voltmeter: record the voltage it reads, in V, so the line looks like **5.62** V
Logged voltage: **22.5** V
